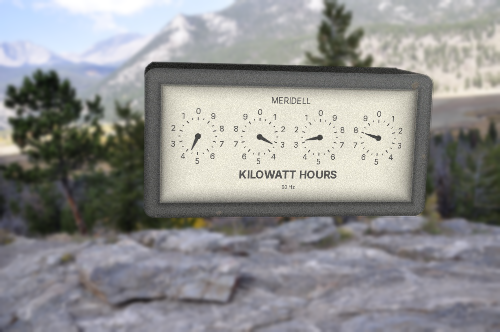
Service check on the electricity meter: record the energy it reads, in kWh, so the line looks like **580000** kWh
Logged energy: **4328** kWh
